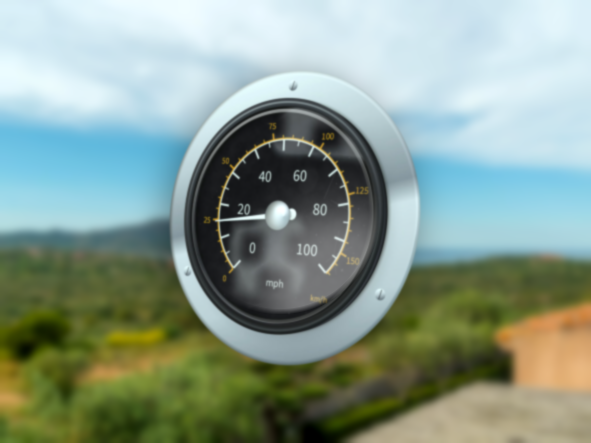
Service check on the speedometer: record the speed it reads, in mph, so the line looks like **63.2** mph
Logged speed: **15** mph
